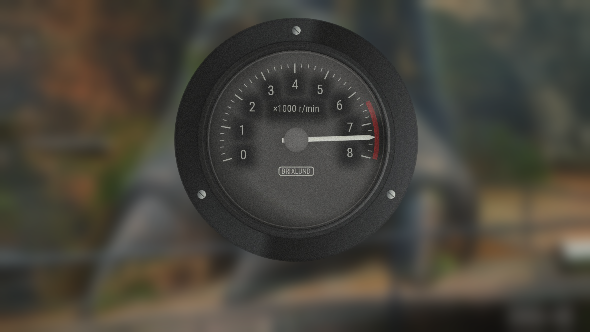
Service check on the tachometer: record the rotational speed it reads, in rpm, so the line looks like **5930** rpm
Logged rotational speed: **7400** rpm
